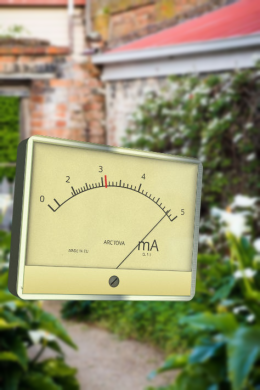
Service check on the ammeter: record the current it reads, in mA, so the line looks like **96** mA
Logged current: **4.8** mA
